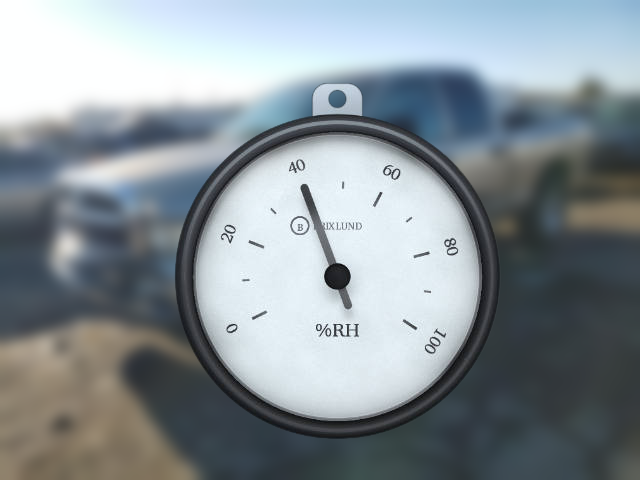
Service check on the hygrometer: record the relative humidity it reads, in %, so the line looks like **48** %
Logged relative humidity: **40** %
